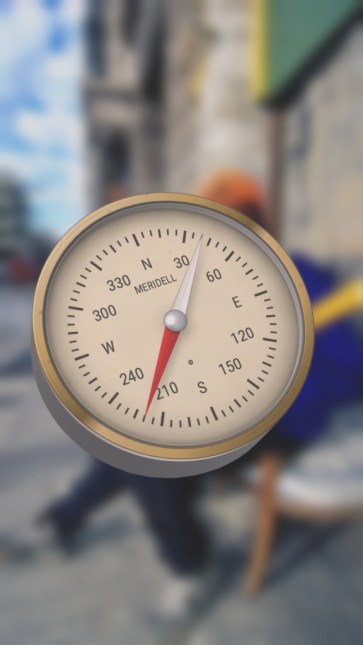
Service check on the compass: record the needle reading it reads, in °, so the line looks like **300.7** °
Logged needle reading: **220** °
